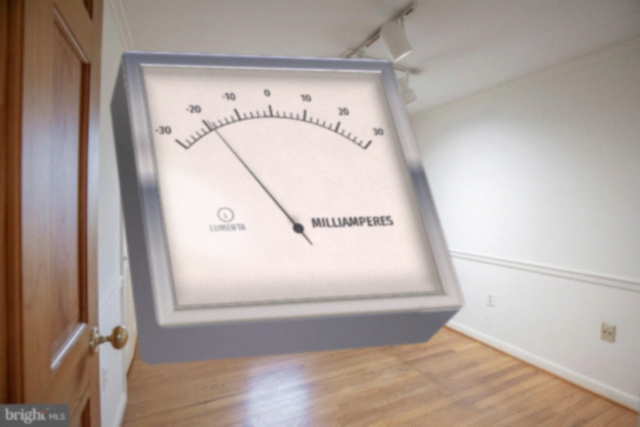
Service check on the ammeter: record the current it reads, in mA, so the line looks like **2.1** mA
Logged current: **-20** mA
